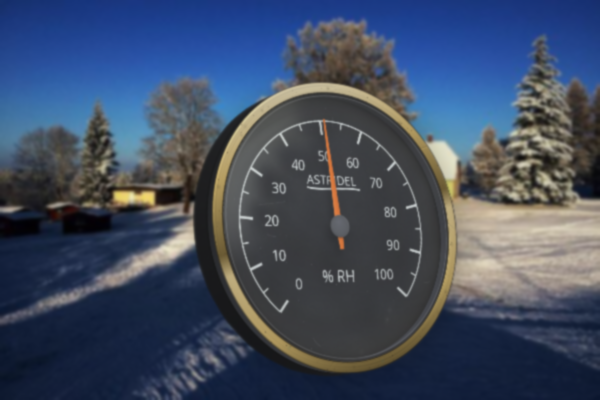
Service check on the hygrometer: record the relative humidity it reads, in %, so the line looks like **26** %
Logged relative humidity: **50** %
